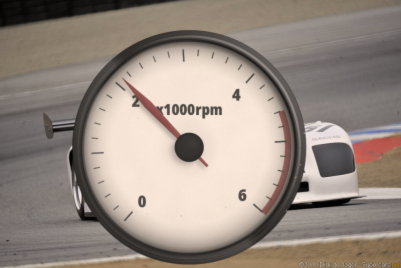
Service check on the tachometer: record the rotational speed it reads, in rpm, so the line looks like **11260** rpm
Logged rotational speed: **2100** rpm
